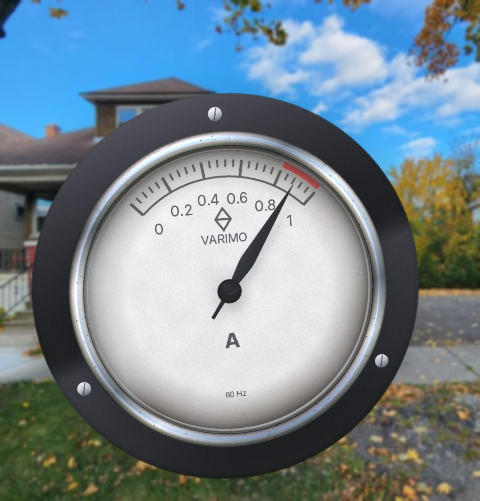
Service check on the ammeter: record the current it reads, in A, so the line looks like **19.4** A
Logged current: **0.88** A
